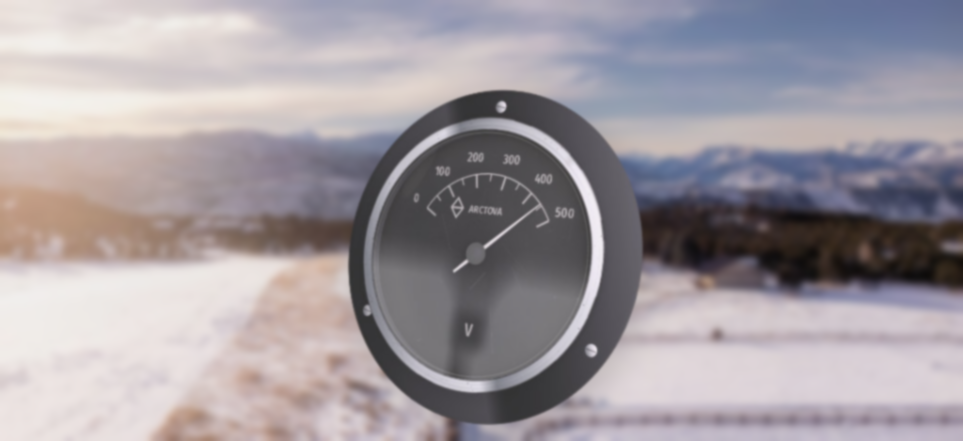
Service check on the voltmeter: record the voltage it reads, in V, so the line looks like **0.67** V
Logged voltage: **450** V
